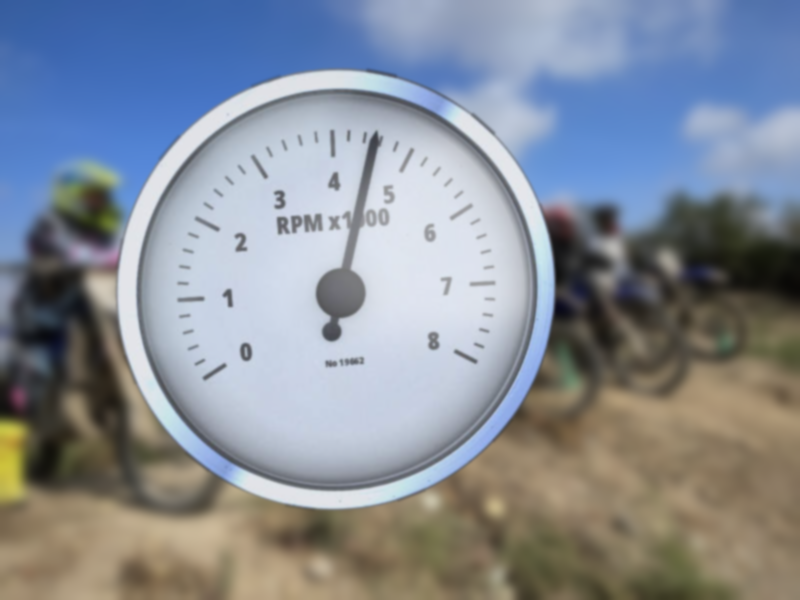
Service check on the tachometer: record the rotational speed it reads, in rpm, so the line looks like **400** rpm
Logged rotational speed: **4500** rpm
